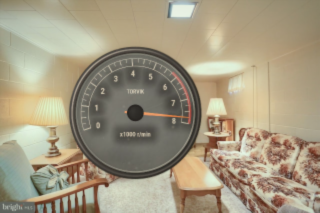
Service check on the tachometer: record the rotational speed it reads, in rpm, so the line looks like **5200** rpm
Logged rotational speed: **7750** rpm
